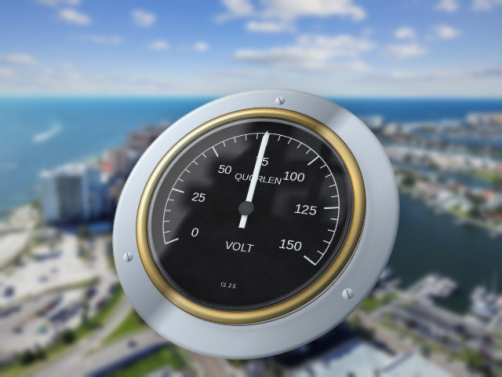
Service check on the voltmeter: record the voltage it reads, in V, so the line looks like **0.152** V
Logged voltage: **75** V
